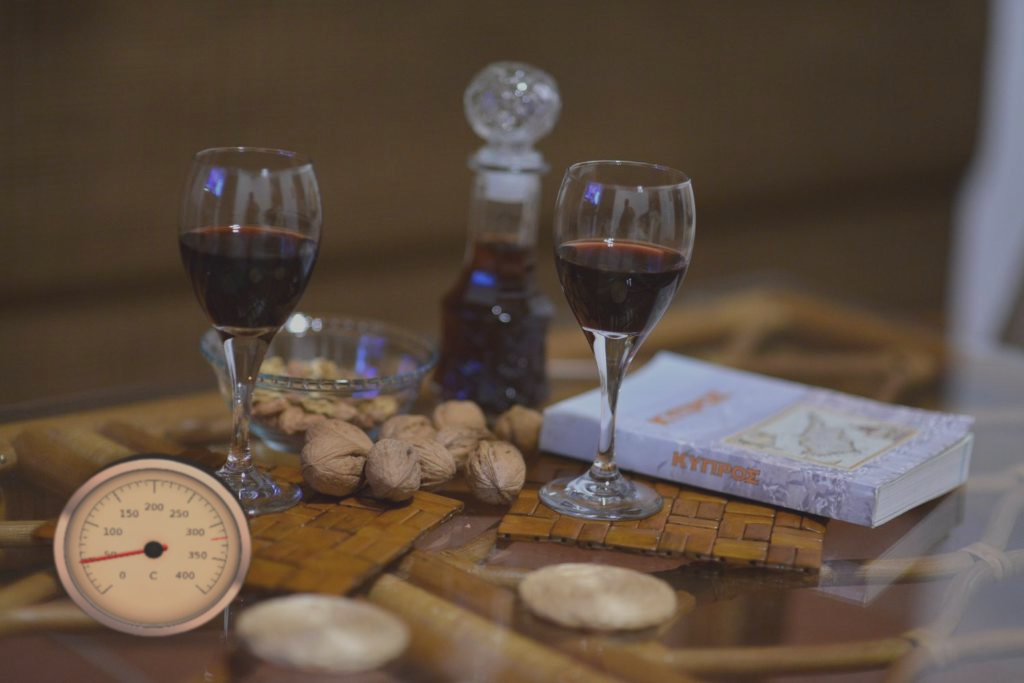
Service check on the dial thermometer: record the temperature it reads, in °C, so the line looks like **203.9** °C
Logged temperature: **50** °C
